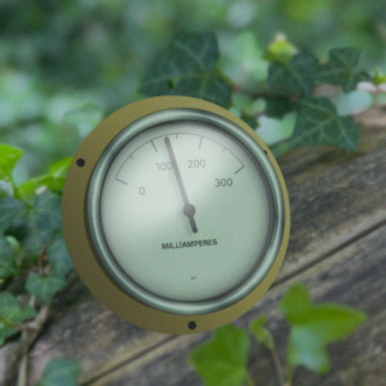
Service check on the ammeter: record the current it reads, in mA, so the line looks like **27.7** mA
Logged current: **125** mA
